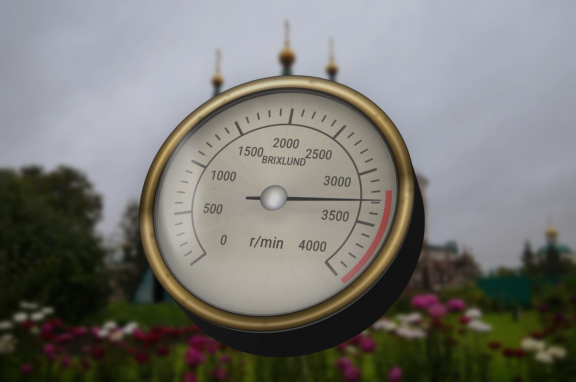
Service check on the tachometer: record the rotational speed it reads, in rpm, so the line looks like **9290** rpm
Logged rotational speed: **3300** rpm
